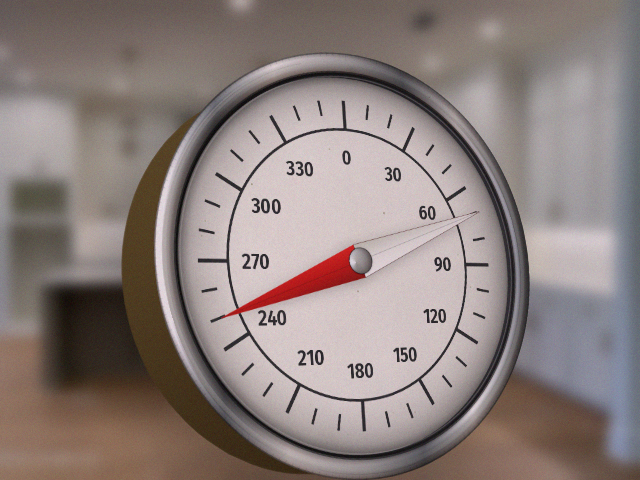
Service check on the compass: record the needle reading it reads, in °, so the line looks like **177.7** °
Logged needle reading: **250** °
